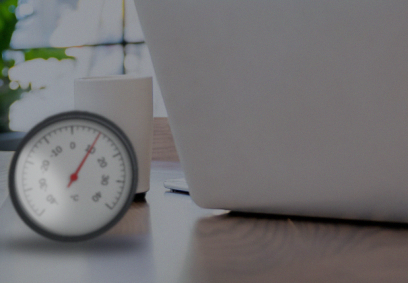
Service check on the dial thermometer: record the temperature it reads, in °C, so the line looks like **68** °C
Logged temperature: **10** °C
